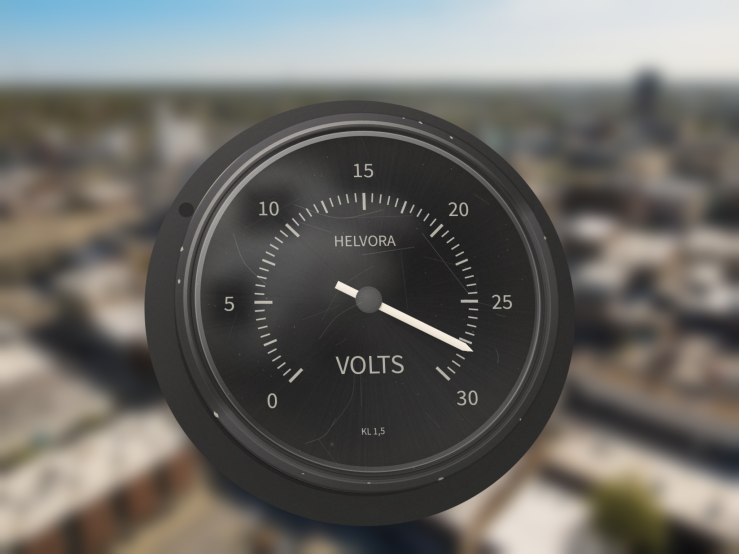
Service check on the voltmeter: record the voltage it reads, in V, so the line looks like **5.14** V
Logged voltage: **28** V
